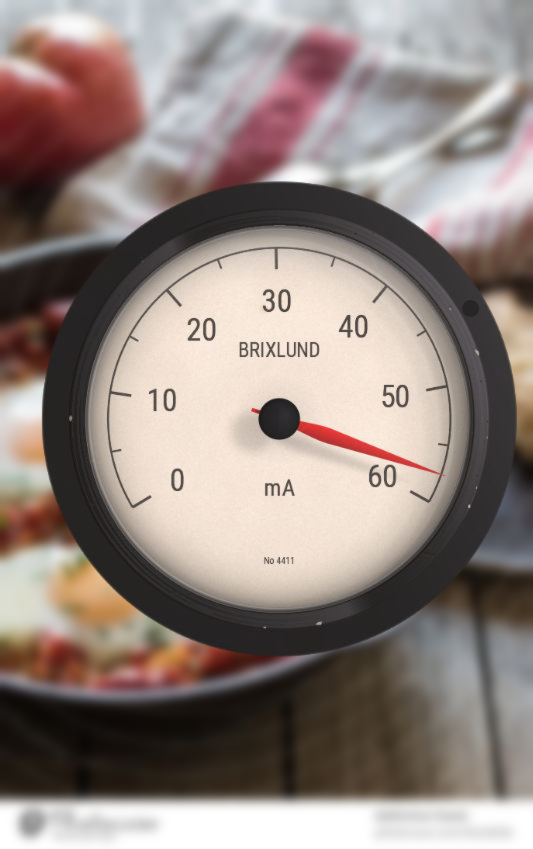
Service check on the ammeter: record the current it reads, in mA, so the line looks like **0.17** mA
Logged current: **57.5** mA
